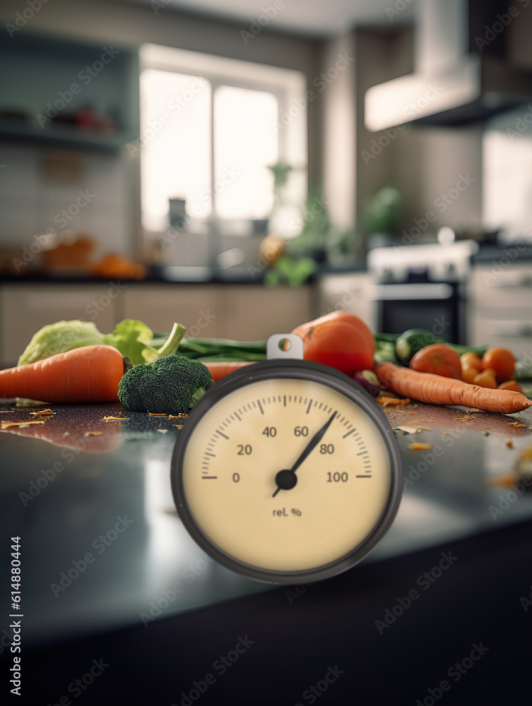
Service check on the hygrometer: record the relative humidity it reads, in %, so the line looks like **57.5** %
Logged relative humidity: **70** %
